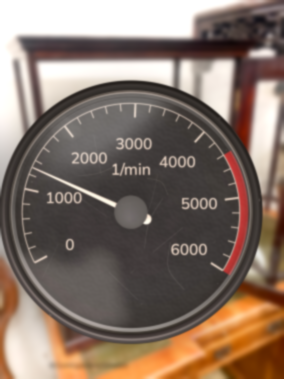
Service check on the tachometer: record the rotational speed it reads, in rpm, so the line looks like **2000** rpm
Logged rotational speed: **1300** rpm
